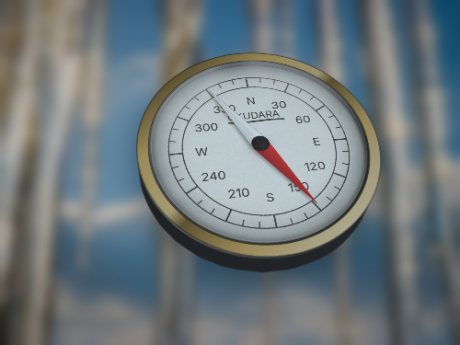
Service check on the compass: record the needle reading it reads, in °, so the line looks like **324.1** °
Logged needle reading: **150** °
